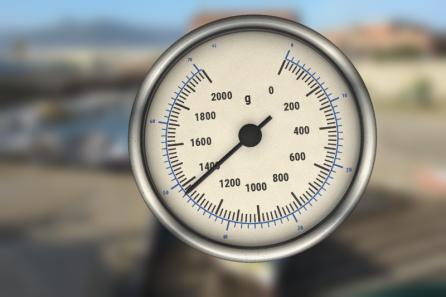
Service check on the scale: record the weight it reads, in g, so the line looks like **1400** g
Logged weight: **1360** g
